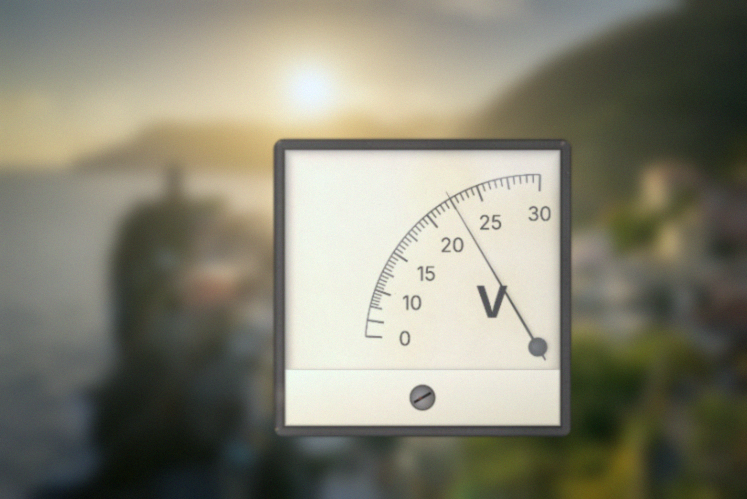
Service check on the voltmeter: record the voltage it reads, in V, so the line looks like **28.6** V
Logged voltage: **22.5** V
